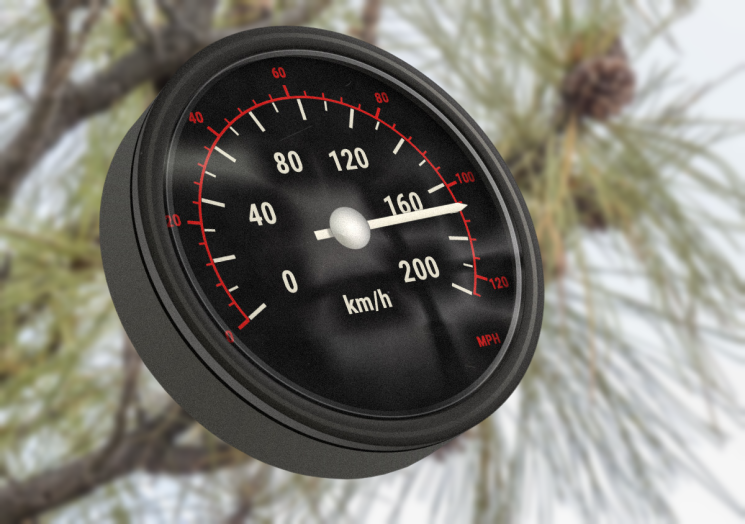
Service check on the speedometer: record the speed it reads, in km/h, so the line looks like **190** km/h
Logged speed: **170** km/h
